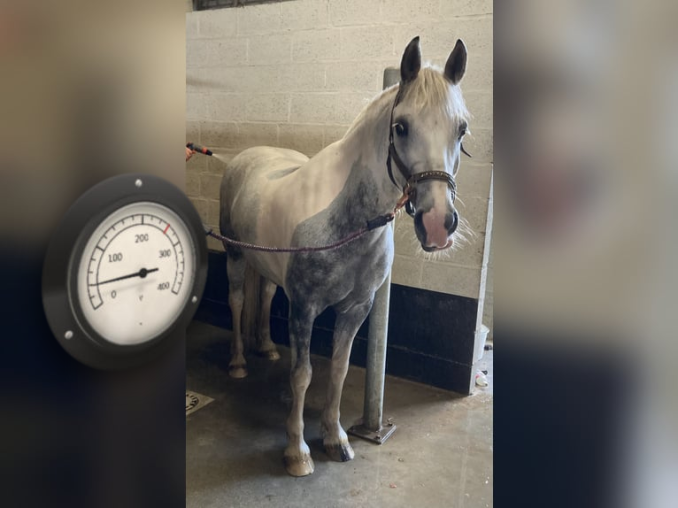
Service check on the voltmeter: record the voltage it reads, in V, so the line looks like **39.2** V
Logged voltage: **40** V
